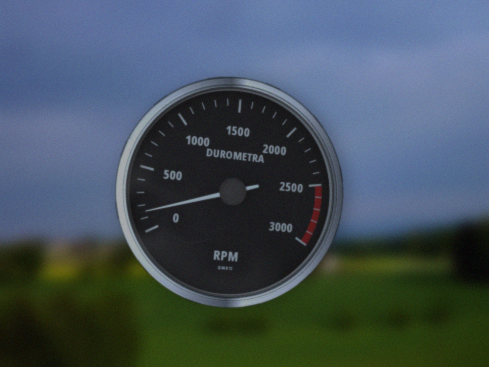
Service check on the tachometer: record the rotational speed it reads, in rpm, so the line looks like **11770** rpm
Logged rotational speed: **150** rpm
